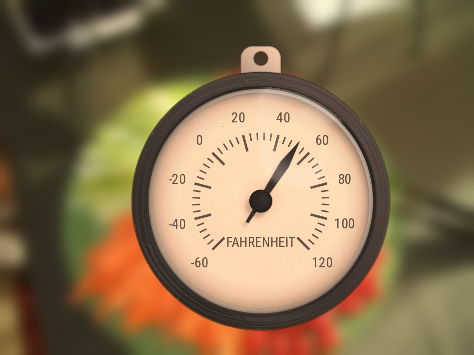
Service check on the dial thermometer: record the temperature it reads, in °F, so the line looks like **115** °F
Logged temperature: **52** °F
